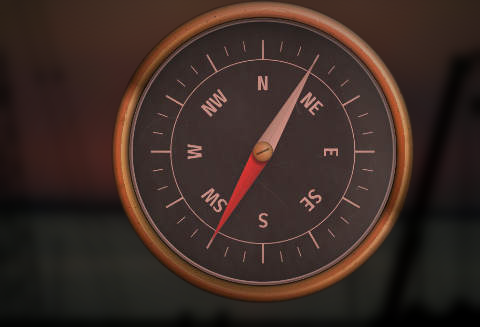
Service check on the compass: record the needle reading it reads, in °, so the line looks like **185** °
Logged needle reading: **210** °
